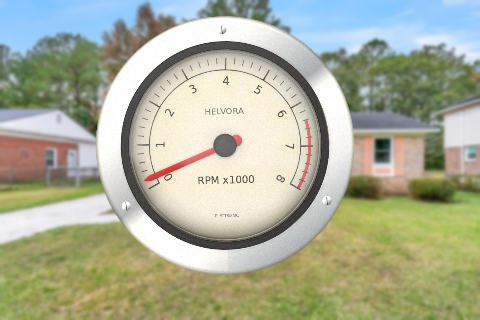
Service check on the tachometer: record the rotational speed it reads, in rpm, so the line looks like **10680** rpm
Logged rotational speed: **200** rpm
